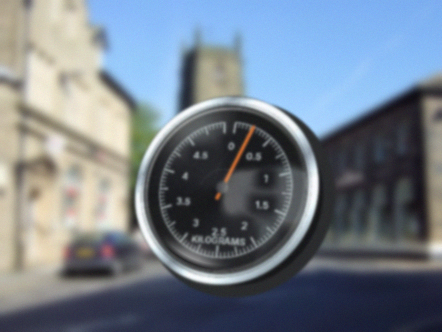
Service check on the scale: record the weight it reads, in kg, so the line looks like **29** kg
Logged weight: **0.25** kg
